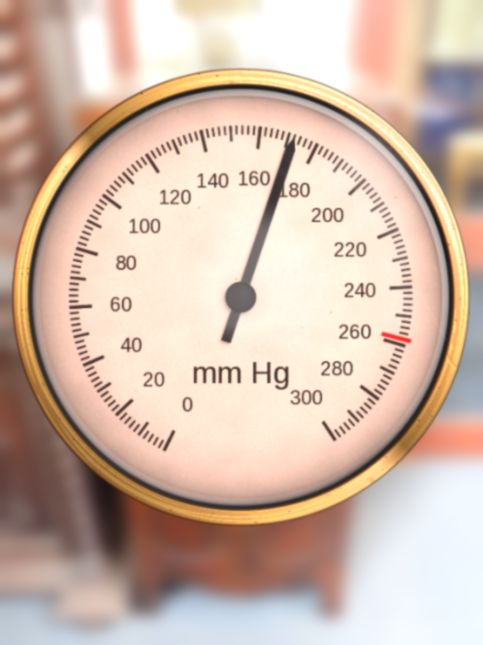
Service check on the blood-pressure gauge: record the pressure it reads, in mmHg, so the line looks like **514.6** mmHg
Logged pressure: **172** mmHg
